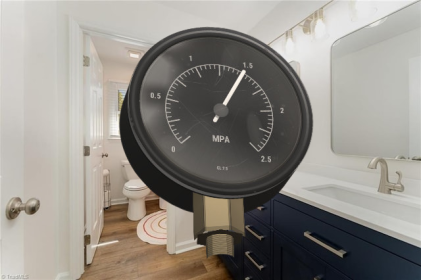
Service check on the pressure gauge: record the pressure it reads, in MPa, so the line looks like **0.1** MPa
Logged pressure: **1.5** MPa
